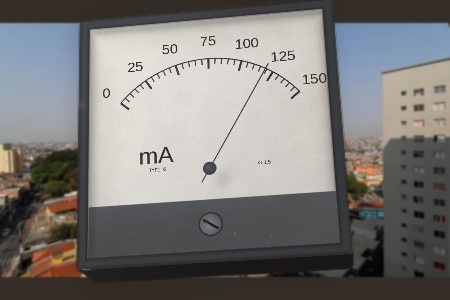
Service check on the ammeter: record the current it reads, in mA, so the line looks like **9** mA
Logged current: **120** mA
